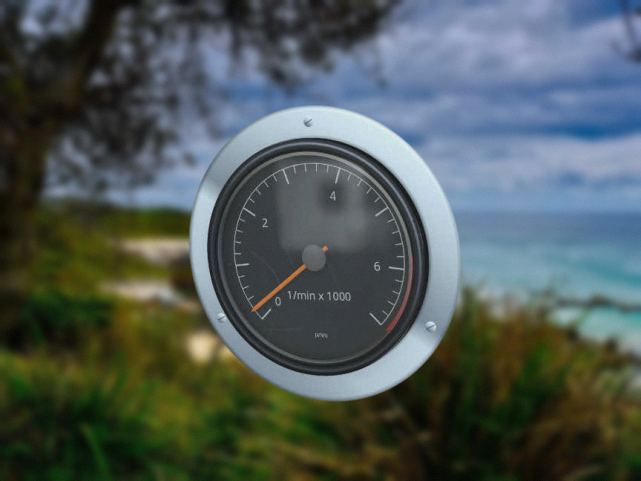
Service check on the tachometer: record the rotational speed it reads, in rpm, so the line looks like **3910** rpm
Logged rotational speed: **200** rpm
